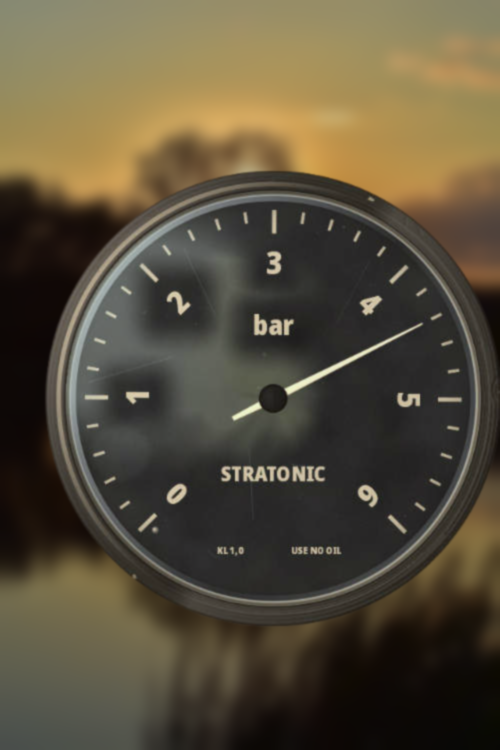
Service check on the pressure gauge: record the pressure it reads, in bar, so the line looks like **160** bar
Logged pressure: **4.4** bar
